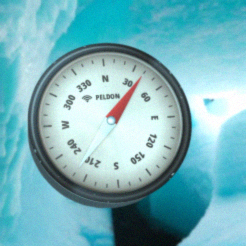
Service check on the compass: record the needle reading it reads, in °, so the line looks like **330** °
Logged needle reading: **40** °
